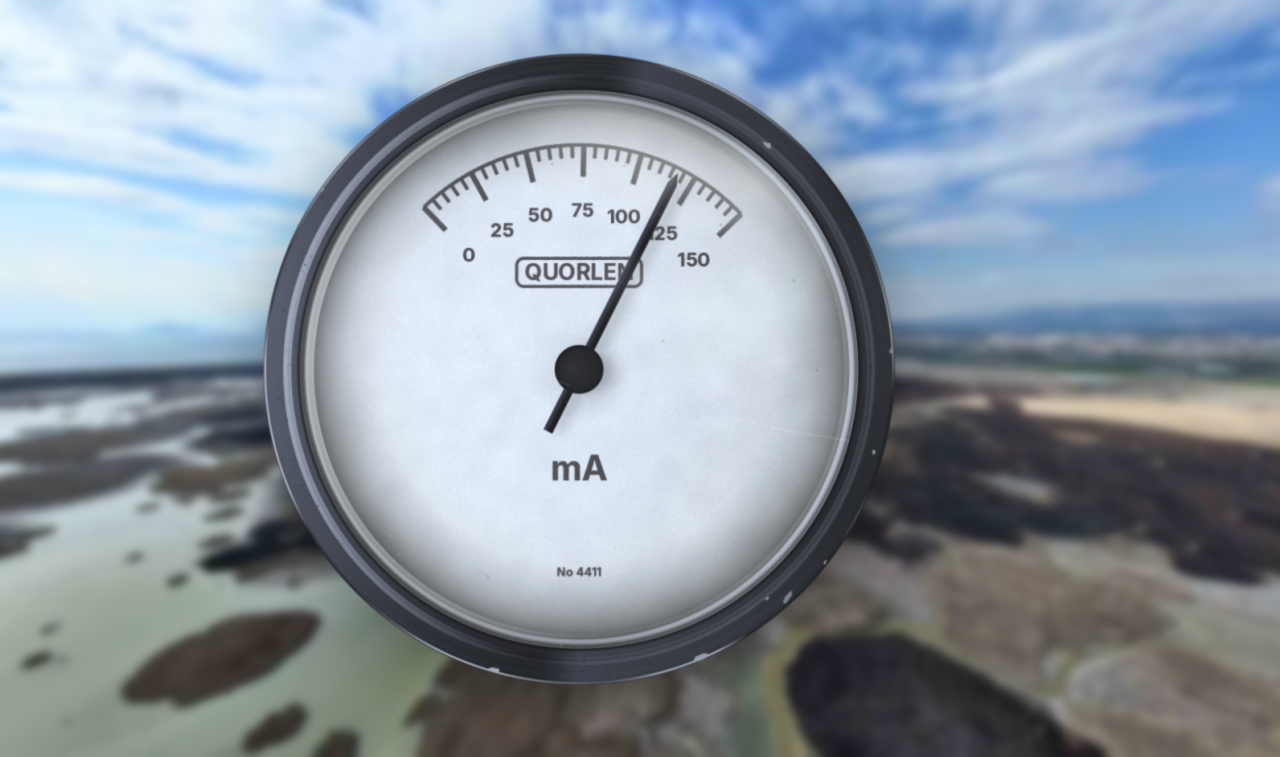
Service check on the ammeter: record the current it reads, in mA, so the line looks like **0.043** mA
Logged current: **117.5** mA
